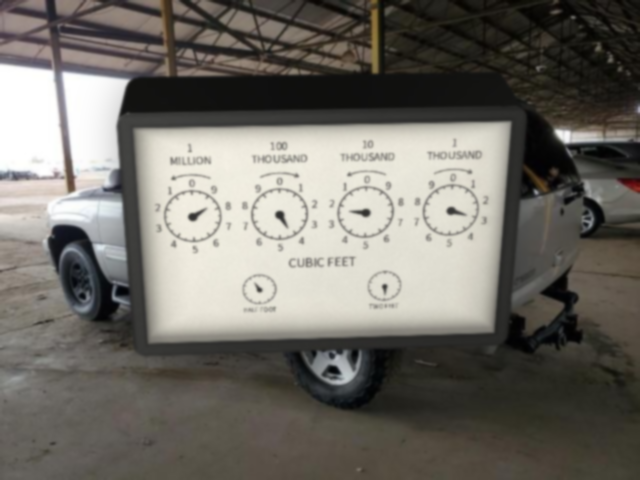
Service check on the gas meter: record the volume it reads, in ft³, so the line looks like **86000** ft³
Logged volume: **842300** ft³
